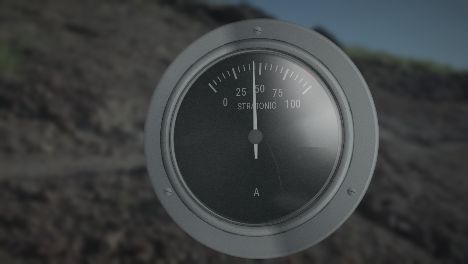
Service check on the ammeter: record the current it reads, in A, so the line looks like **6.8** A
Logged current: **45** A
